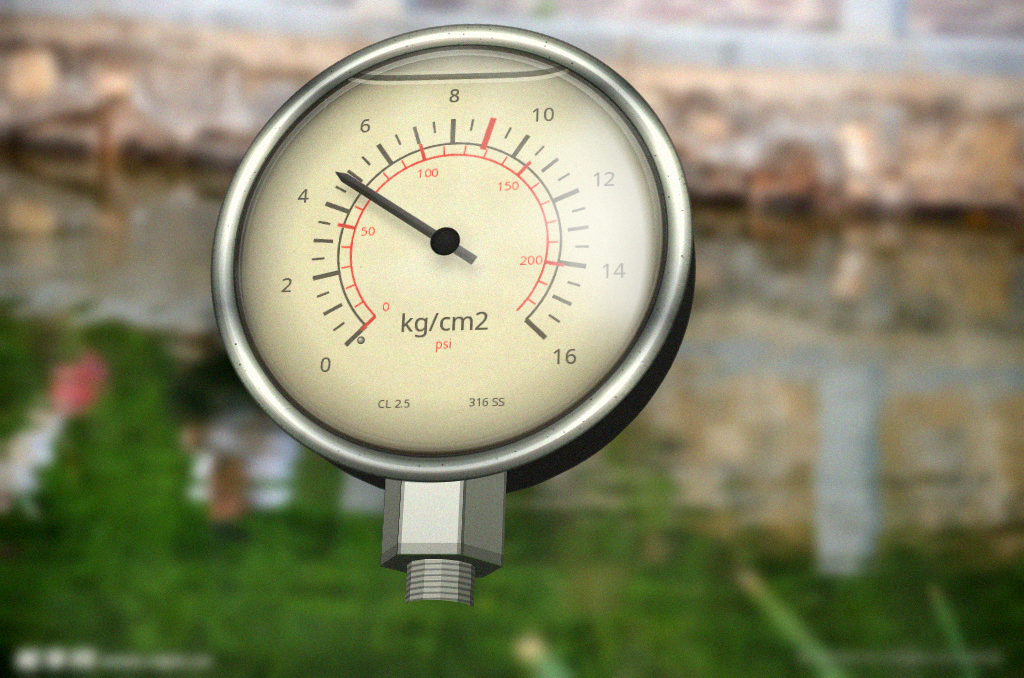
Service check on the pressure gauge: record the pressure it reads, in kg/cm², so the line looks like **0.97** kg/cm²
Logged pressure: **4.75** kg/cm²
